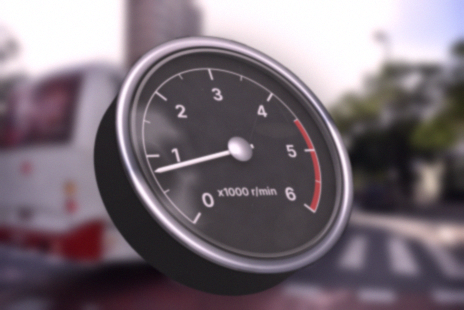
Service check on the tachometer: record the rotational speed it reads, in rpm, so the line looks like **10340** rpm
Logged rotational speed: **750** rpm
